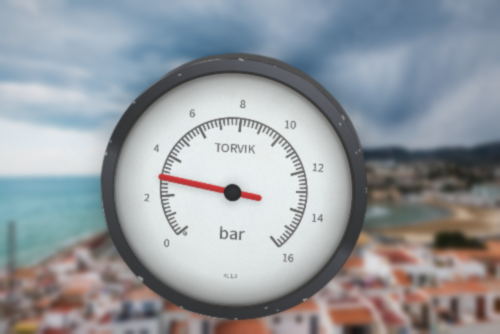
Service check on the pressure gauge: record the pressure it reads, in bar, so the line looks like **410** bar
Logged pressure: **3** bar
